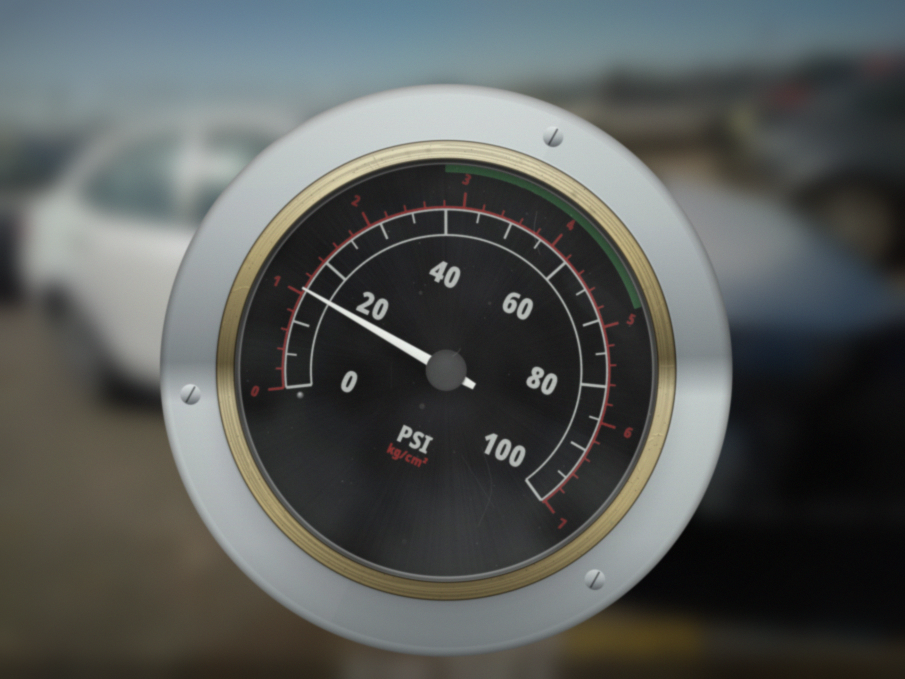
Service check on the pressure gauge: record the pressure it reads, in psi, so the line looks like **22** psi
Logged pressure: **15** psi
